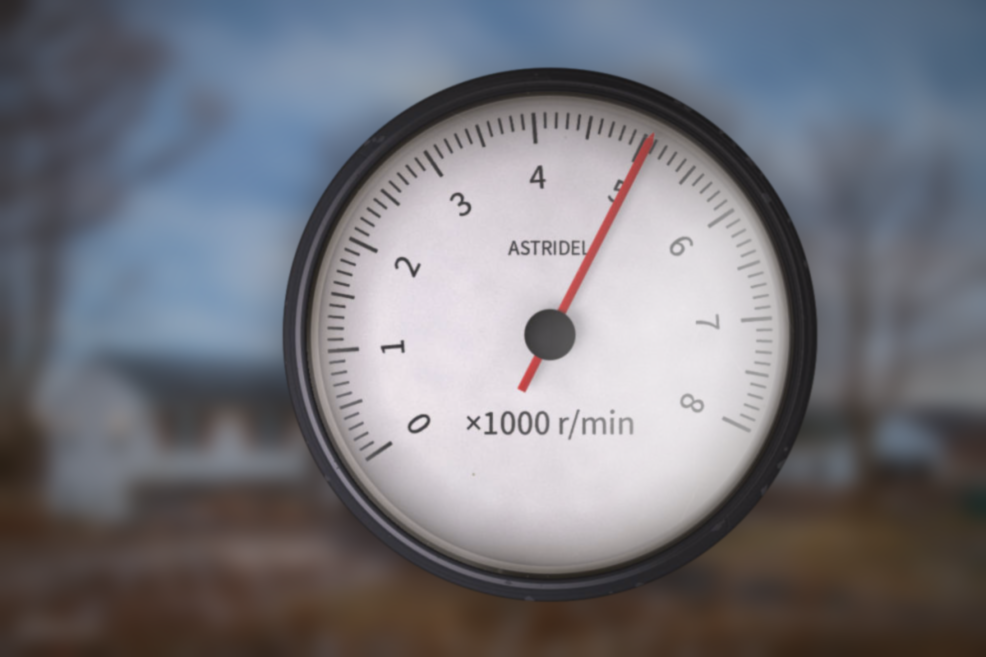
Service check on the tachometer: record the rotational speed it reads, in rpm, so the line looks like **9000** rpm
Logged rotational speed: **5050** rpm
